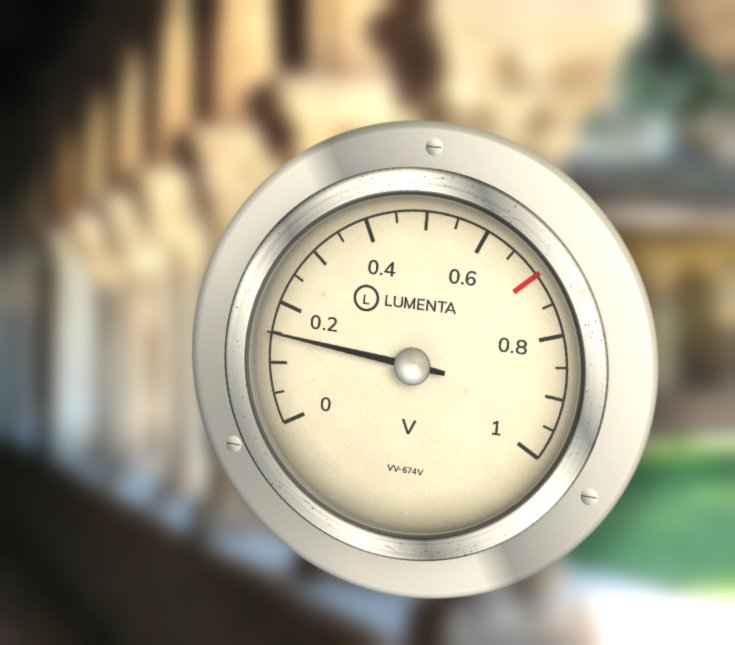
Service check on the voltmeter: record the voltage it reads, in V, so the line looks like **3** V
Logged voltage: **0.15** V
